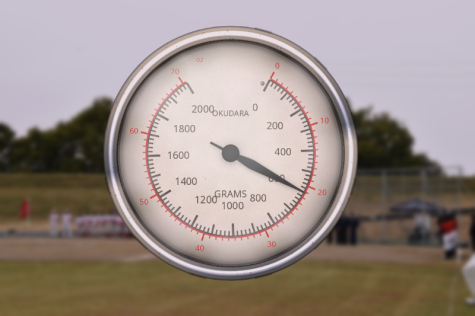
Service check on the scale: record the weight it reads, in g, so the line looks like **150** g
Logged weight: **600** g
